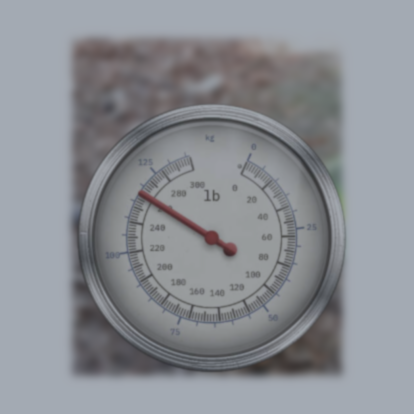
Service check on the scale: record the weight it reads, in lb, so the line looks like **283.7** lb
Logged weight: **260** lb
